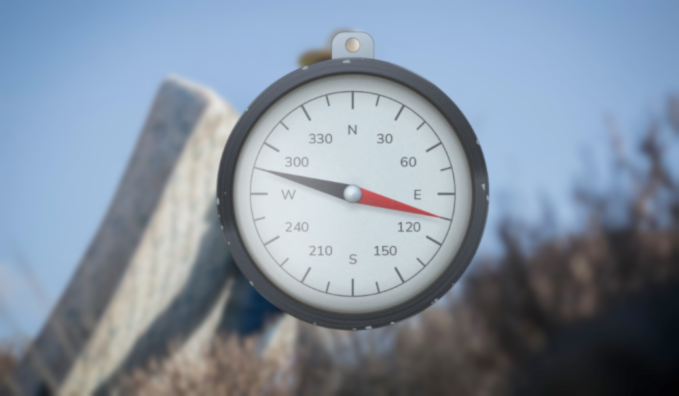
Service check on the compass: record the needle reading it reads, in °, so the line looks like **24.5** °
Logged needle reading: **105** °
